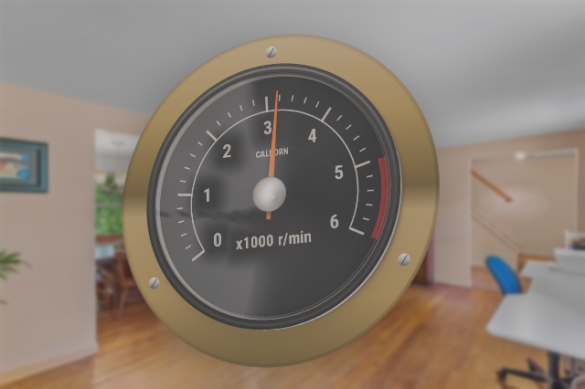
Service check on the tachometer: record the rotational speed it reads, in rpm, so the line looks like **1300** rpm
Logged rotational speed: **3200** rpm
